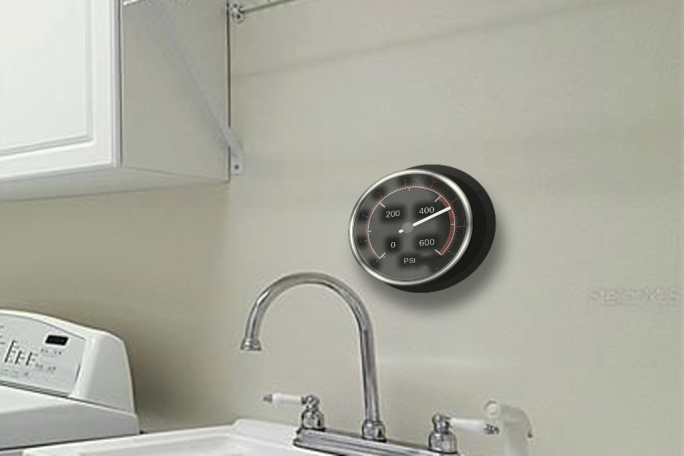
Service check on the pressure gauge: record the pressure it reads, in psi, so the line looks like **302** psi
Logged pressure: **450** psi
